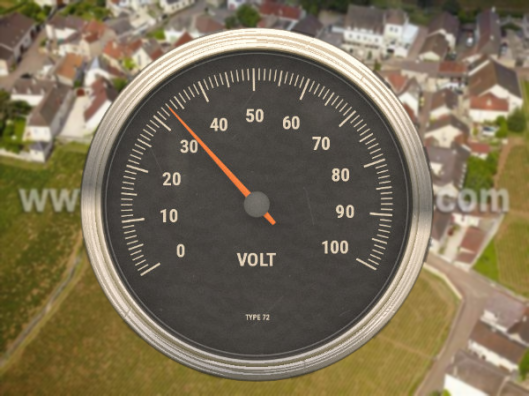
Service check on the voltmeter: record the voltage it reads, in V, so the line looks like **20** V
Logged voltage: **33** V
